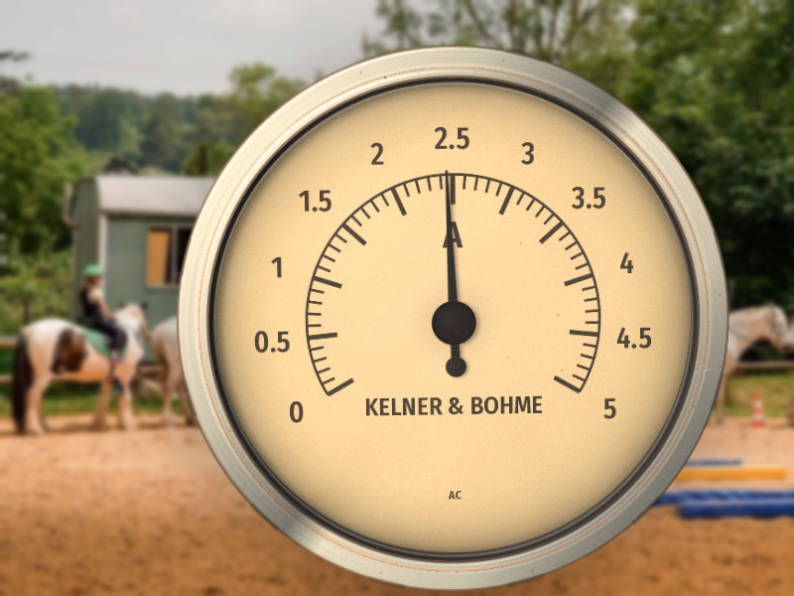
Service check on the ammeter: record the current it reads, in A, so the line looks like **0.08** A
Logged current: **2.45** A
